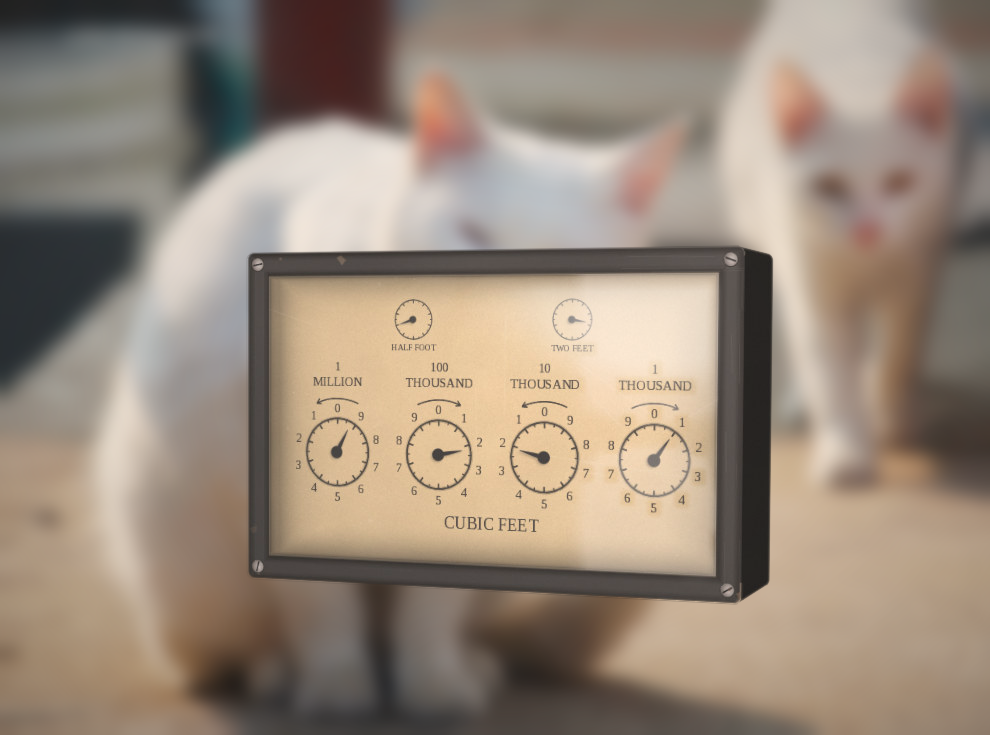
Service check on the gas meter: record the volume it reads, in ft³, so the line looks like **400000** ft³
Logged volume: **922100** ft³
